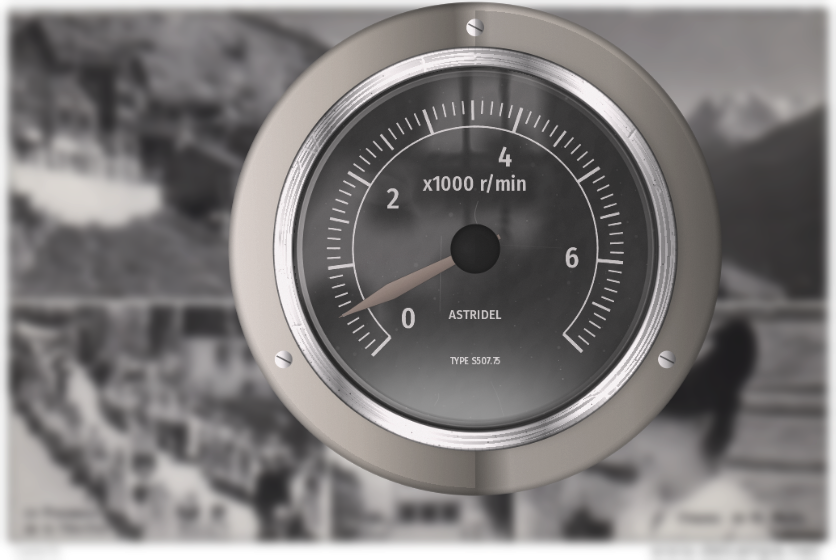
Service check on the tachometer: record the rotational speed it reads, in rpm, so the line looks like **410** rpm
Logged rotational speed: **500** rpm
